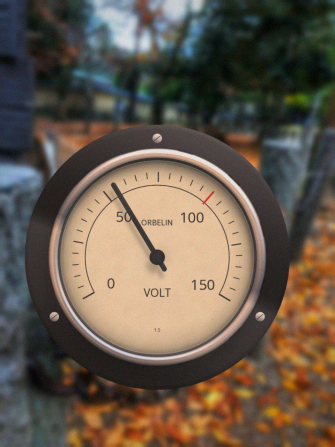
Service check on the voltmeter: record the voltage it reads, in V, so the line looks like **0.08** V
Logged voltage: **55** V
